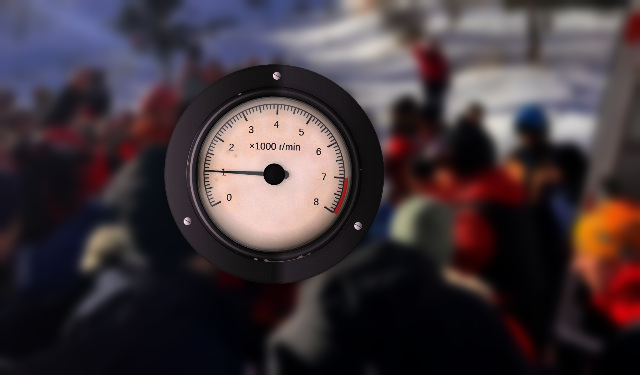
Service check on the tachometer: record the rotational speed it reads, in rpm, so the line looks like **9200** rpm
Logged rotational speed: **1000** rpm
